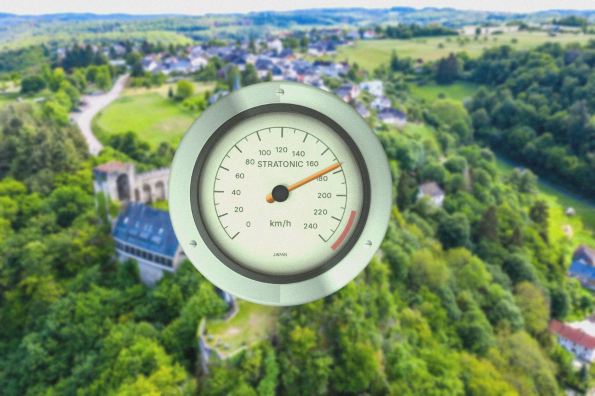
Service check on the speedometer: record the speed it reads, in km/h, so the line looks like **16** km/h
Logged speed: **175** km/h
